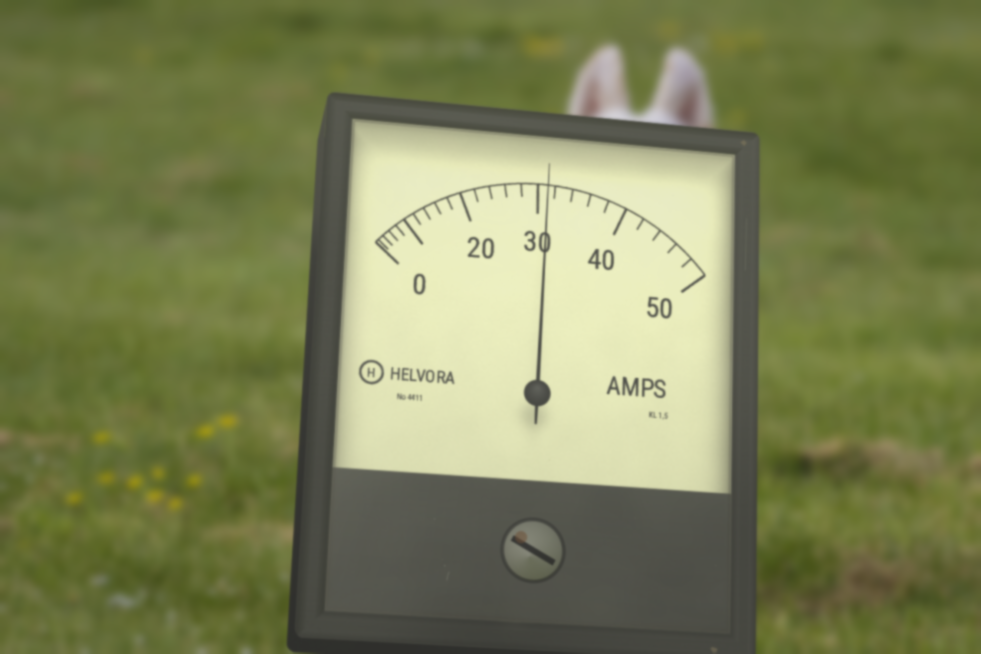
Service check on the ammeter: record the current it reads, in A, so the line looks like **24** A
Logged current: **31** A
